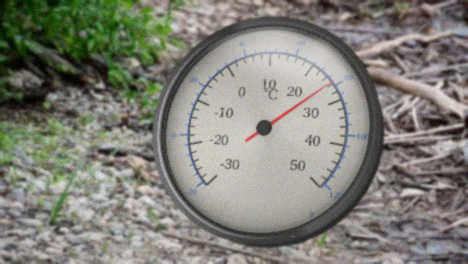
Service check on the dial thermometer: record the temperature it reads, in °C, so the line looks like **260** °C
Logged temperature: **26** °C
